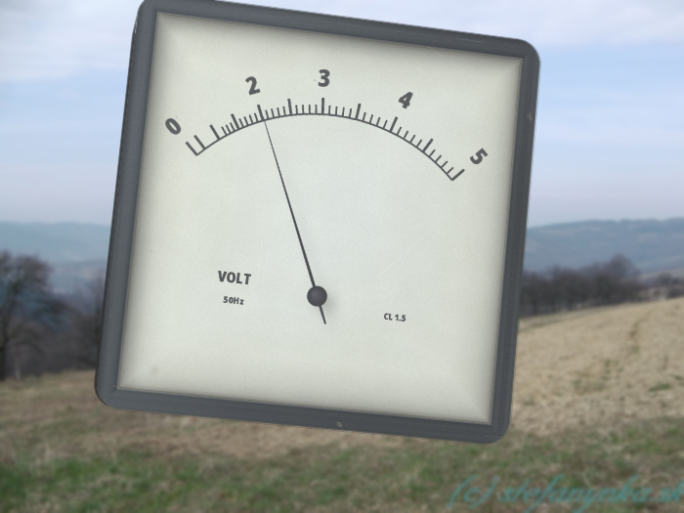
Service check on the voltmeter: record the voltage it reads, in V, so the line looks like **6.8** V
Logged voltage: **2** V
